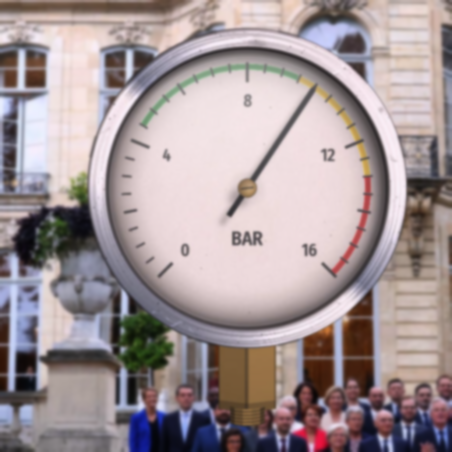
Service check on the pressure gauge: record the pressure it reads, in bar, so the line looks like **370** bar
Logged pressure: **10** bar
